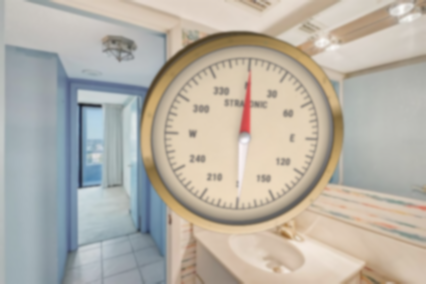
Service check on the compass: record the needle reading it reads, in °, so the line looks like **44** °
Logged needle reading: **0** °
